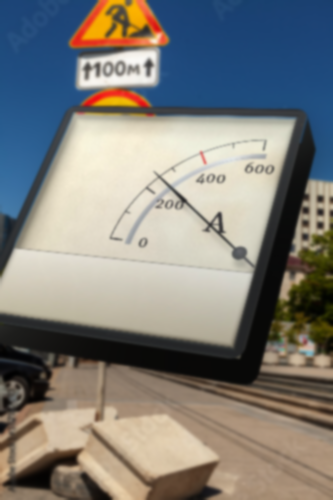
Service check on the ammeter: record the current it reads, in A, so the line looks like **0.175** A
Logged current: **250** A
